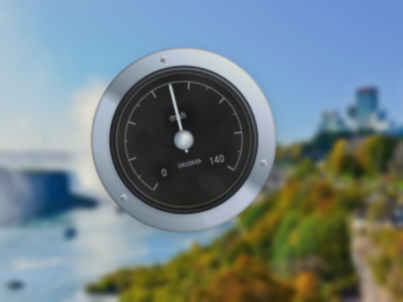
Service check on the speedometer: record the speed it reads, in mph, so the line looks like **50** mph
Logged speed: **70** mph
